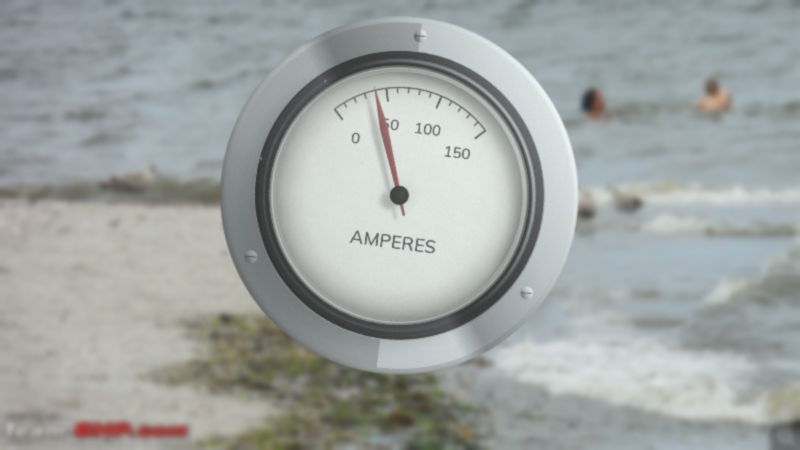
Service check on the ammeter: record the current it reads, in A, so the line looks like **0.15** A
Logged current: **40** A
